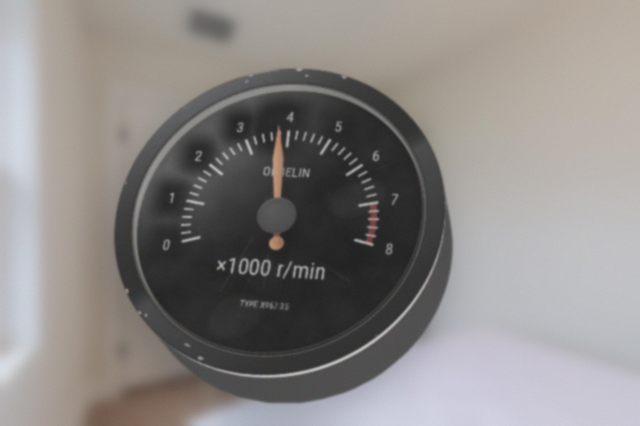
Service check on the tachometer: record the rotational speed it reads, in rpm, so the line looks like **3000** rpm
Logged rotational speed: **3800** rpm
